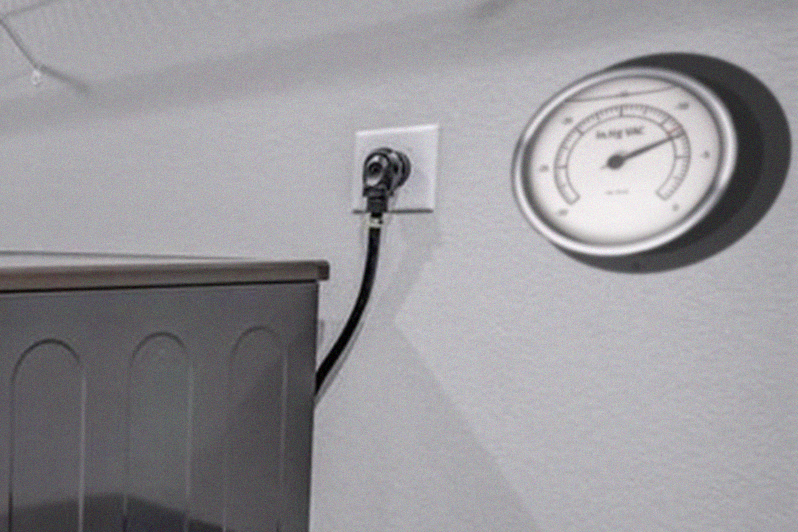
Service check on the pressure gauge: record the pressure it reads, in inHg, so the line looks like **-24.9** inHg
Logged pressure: **-7.5** inHg
